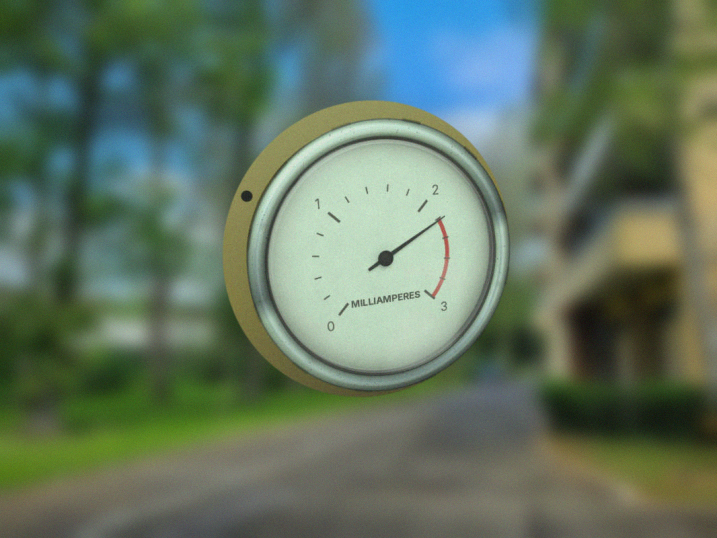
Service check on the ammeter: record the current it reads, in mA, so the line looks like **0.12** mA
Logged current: **2.2** mA
